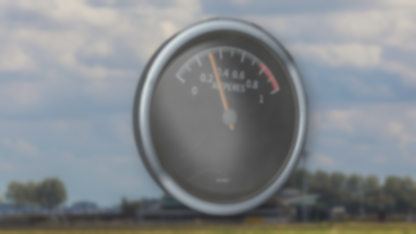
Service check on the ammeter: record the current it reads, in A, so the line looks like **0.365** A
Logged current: **0.3** A
